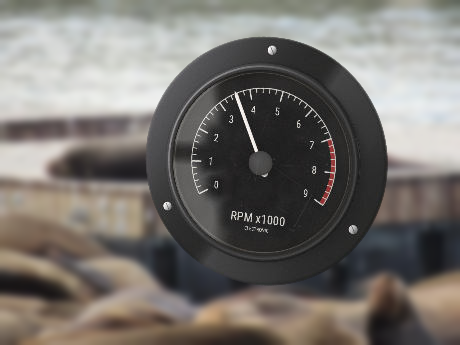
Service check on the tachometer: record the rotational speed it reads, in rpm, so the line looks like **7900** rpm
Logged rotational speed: **3600** rpm
